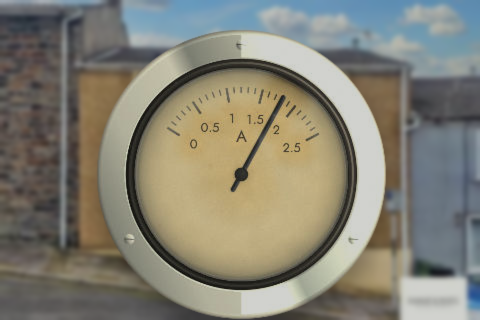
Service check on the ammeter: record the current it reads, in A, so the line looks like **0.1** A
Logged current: **1.8** A
